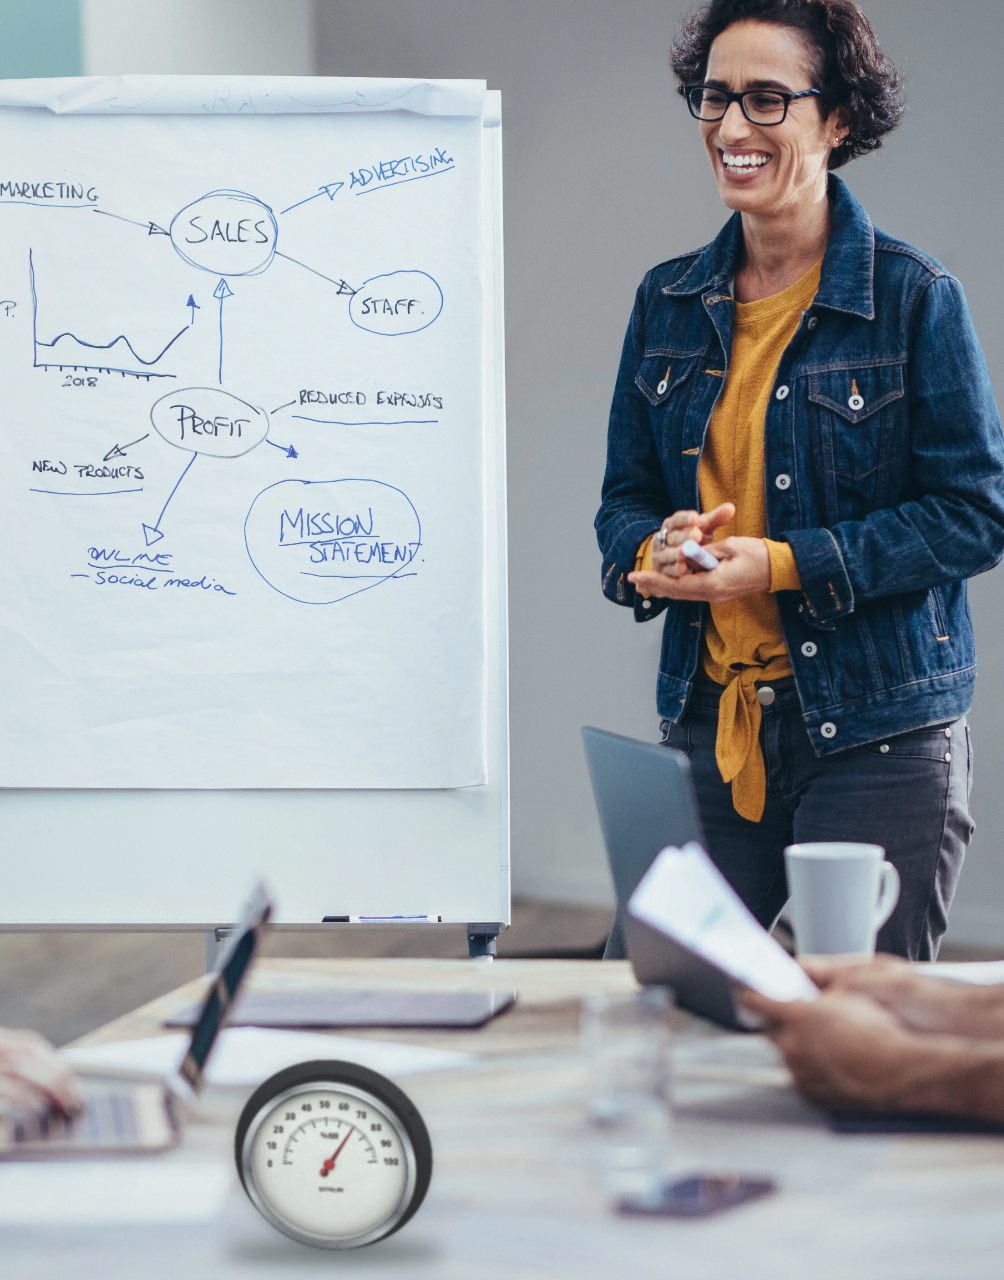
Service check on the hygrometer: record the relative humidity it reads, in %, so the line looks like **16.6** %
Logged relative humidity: **70** %
